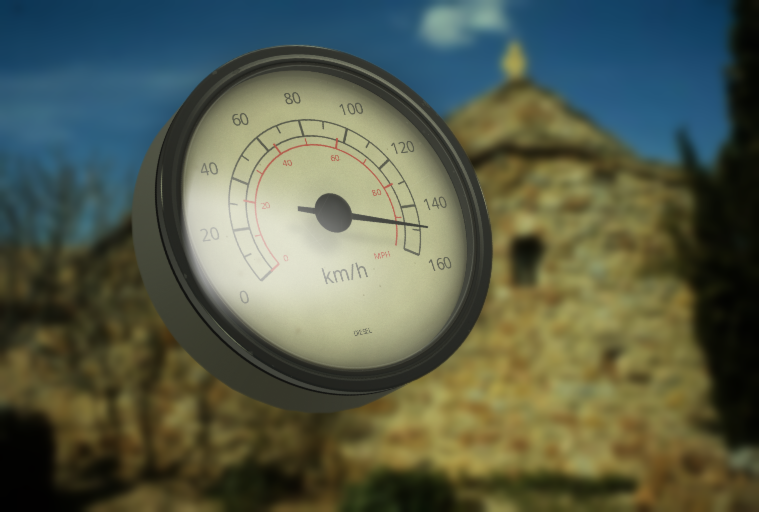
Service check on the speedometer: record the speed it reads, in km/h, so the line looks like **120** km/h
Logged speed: **150** km/h
